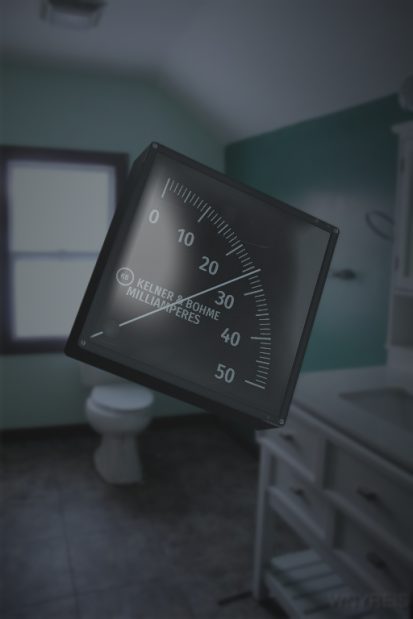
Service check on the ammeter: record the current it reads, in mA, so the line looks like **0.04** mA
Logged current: **26** mA
